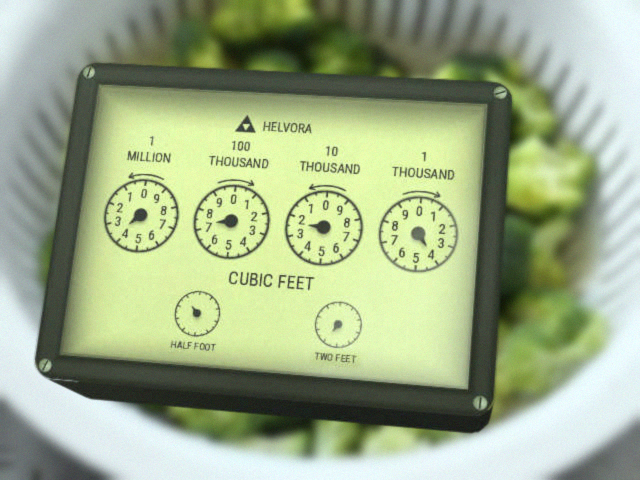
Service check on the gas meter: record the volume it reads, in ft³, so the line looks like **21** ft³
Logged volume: **372400** ft³
